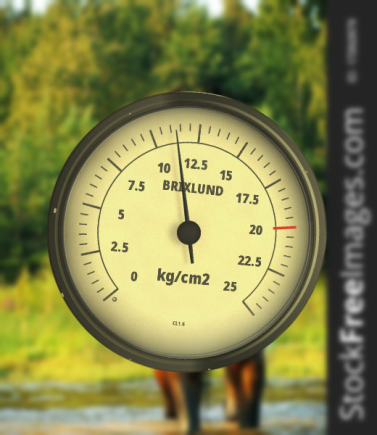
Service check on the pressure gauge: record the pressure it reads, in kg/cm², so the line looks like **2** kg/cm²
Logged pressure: **11.25** kg/cm²
